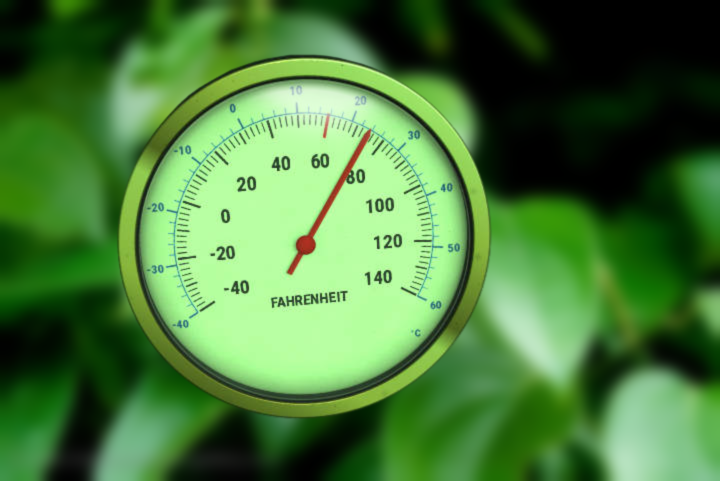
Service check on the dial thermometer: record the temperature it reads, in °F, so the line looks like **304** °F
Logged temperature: **74** °F
